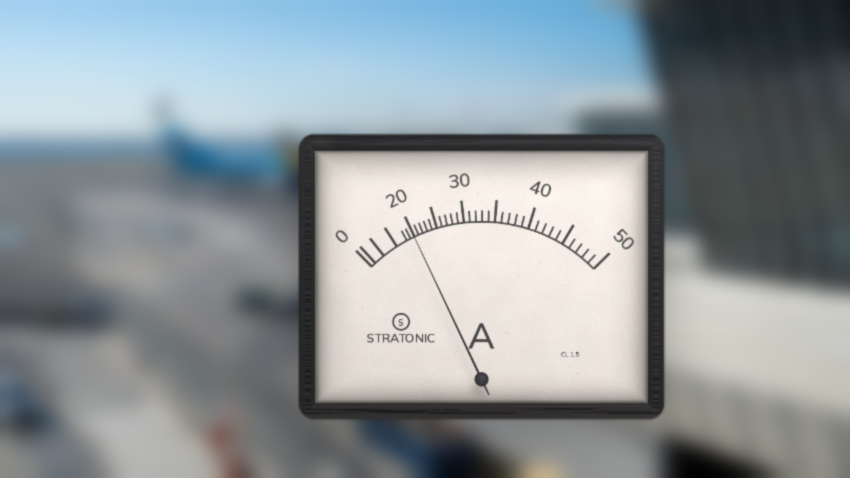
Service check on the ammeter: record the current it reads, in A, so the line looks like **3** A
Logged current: **20** A
